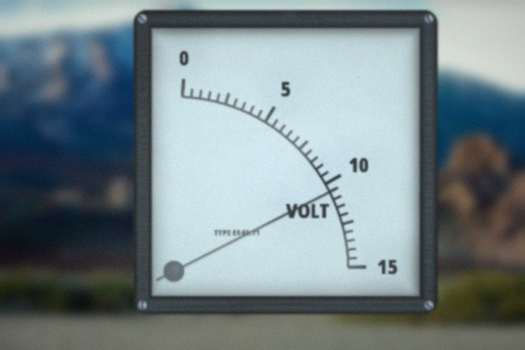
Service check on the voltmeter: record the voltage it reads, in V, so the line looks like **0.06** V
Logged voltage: **10.5** V
